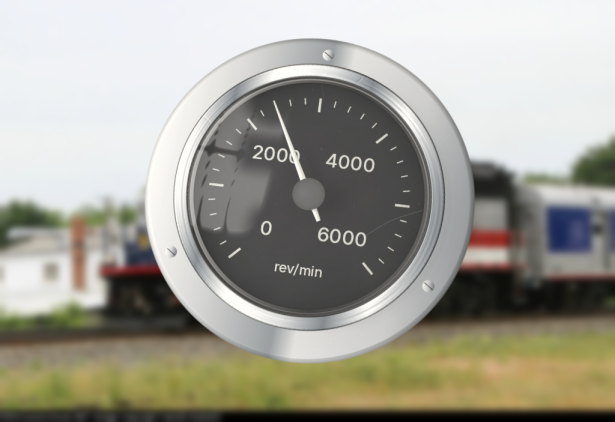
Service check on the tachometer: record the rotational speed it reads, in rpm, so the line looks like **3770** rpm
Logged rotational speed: **2400** rpm
